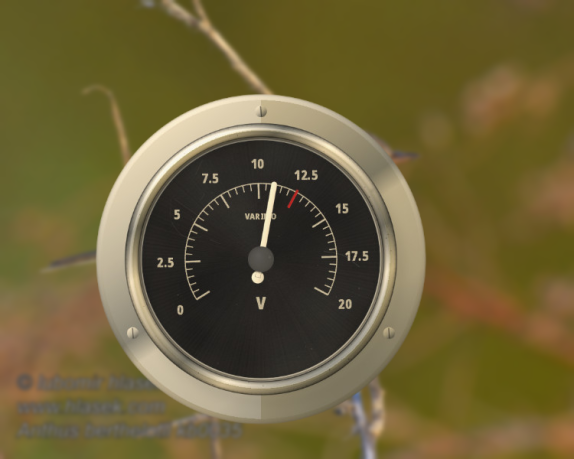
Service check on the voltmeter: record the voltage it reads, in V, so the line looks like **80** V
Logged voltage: **11** V
